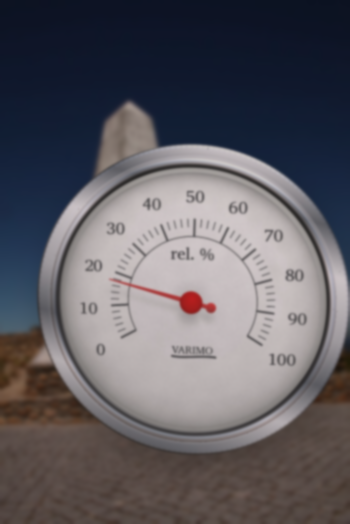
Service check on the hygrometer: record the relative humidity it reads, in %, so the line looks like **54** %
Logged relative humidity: **18** %
